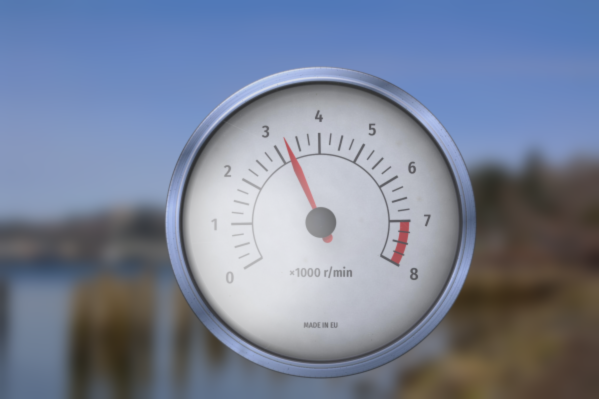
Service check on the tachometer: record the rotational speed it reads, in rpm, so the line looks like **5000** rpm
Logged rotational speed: **3250** rpm
